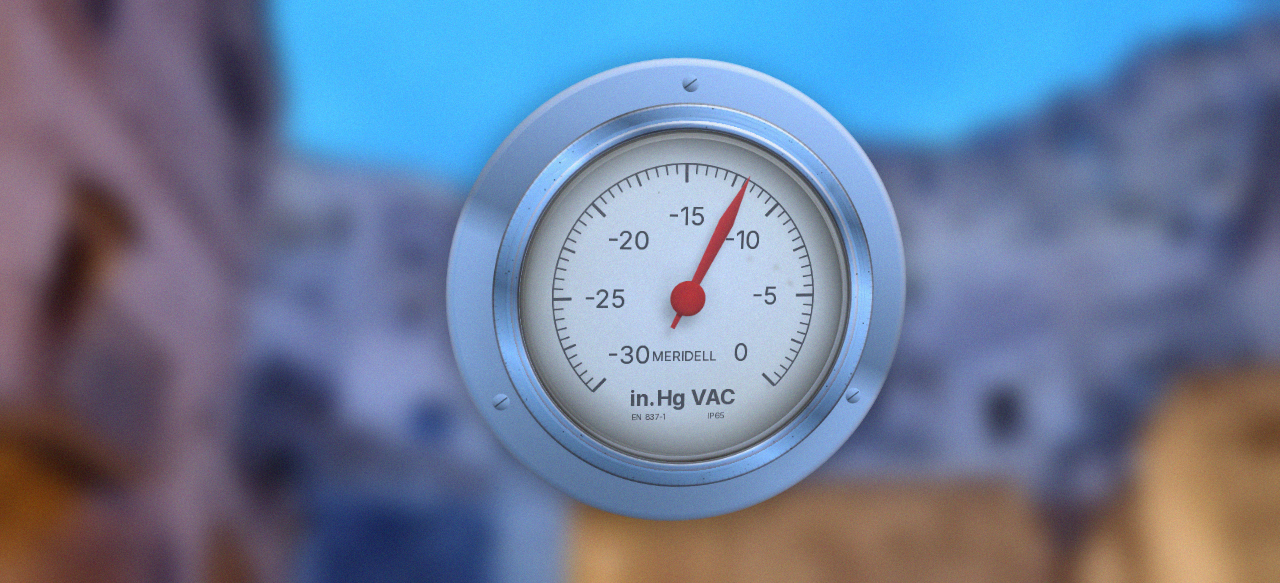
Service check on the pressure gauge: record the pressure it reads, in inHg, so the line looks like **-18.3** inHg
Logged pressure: **-12** inHg
